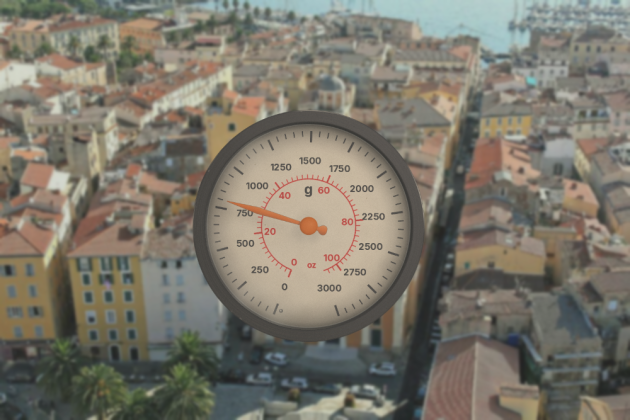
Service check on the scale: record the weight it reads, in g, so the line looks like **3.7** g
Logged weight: **800** g
